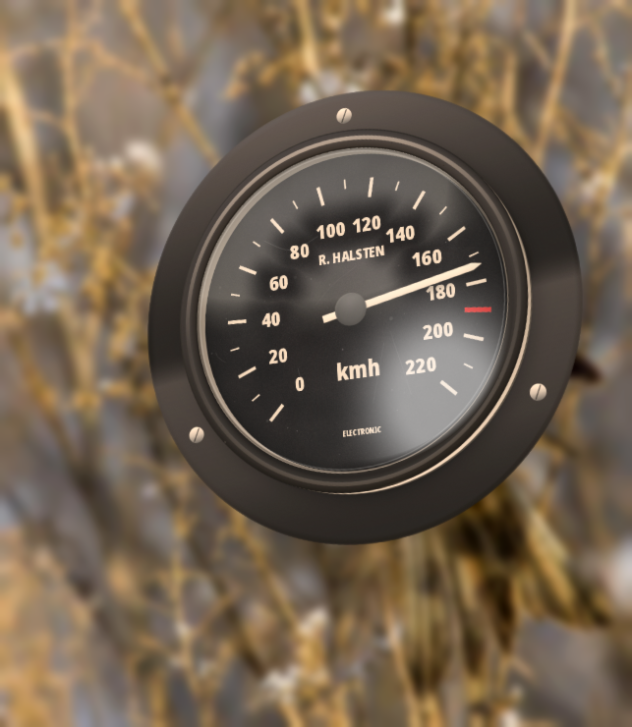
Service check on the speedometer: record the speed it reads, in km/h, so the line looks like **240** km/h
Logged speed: **175** km/h
